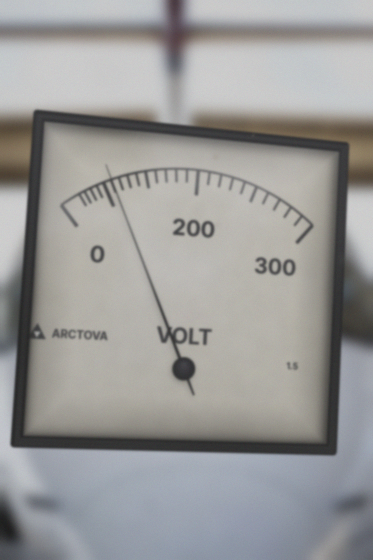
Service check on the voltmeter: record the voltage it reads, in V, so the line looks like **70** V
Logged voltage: **110** V
